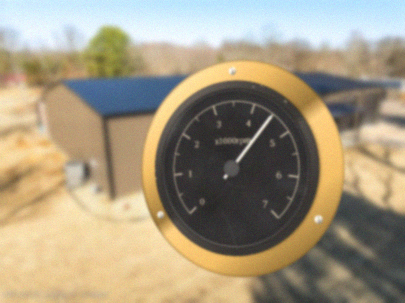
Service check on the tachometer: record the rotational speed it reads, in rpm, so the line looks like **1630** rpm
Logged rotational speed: **4500** rpm
